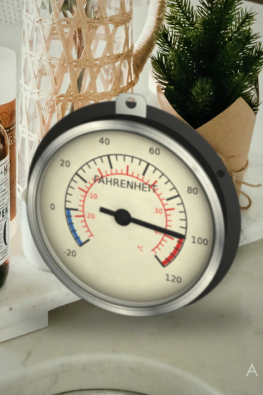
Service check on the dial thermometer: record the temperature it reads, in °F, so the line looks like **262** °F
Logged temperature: **100** °F
